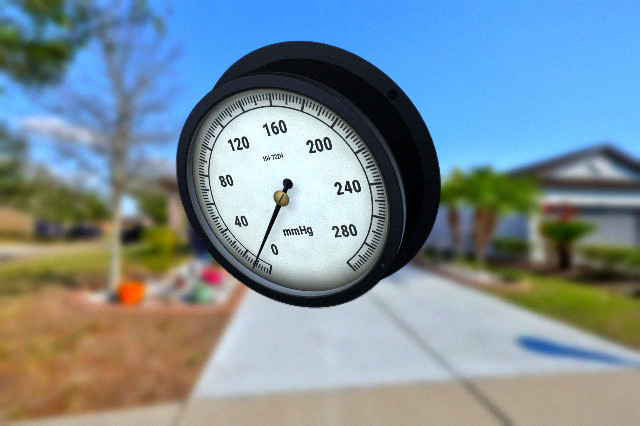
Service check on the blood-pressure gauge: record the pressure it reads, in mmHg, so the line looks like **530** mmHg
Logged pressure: **10** mmHg
